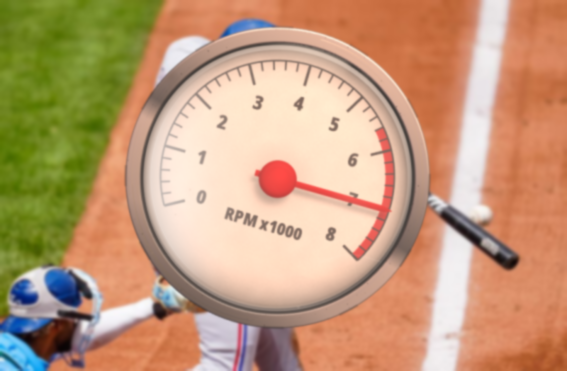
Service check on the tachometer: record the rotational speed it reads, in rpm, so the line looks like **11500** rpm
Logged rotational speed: **7000** rpm
